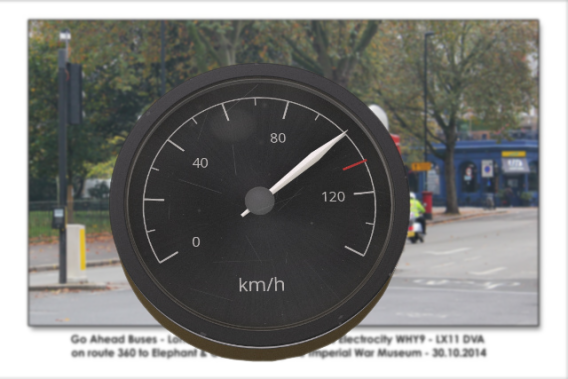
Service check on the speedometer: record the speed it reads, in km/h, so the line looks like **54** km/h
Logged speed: **100** km/h
